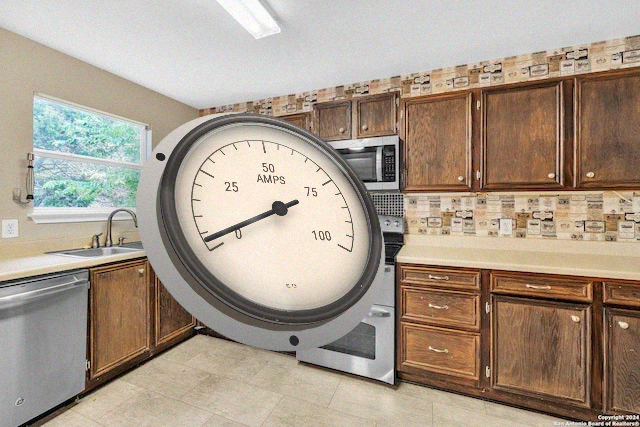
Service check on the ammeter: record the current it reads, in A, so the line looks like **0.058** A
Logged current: **2.5** A
